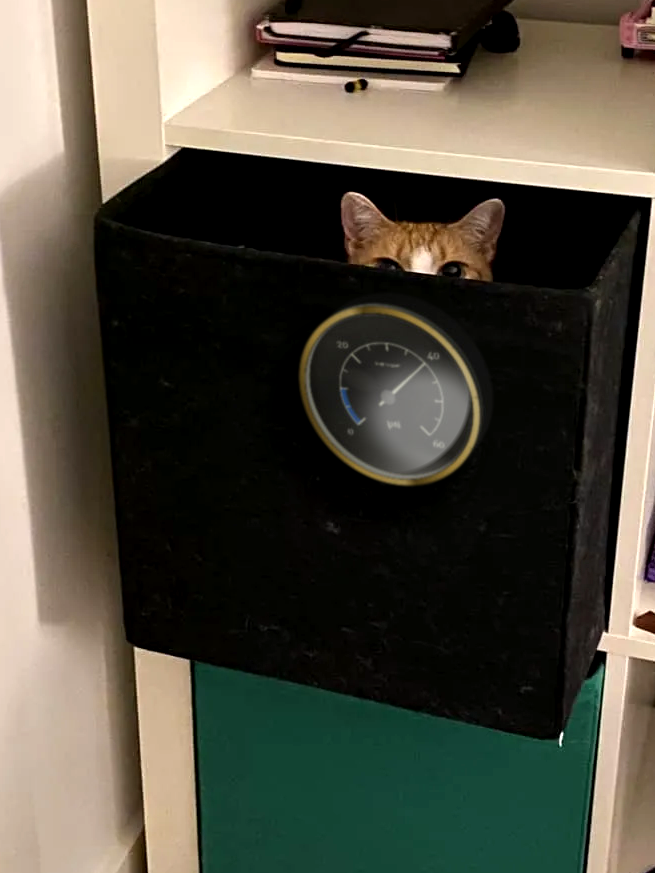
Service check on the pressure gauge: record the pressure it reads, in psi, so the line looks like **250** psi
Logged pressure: **40** psi
